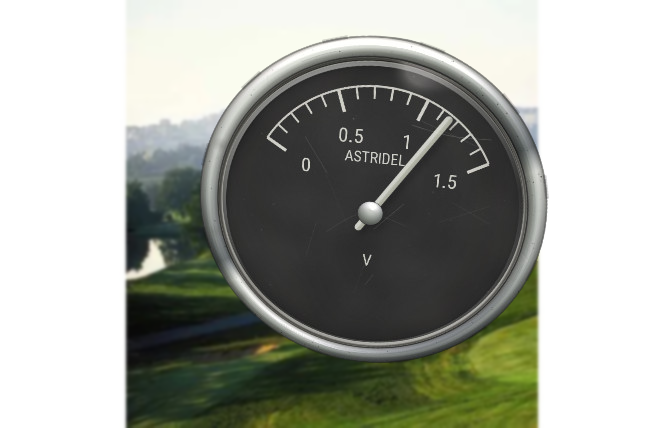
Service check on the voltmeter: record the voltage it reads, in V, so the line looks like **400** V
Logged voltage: **1.15** V
